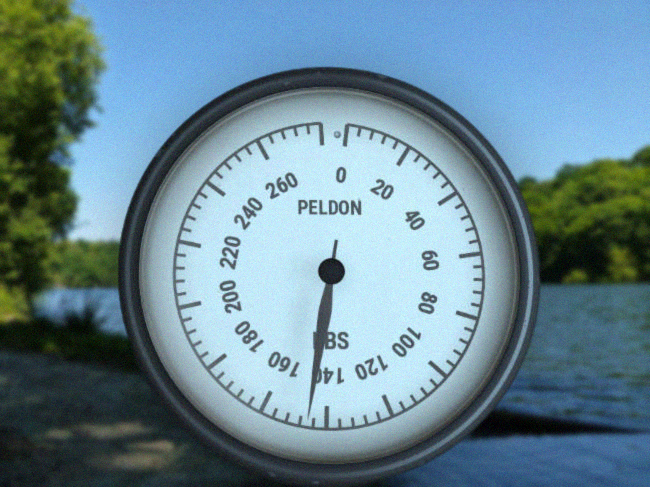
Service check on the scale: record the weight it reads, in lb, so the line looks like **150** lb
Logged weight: **146** lb
